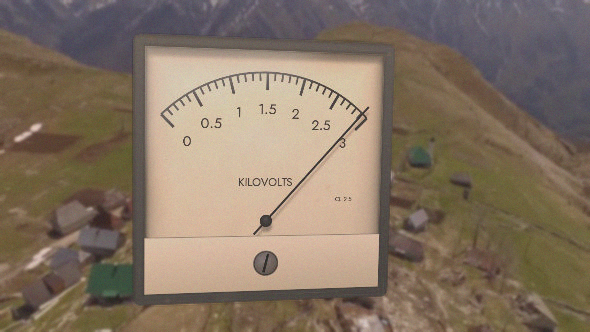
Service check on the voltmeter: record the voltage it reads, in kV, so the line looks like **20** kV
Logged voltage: **2.9** kV
